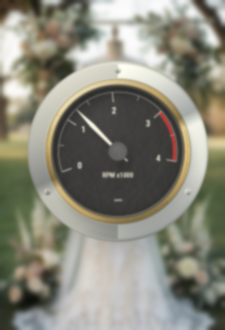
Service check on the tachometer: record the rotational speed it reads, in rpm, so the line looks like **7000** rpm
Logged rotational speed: **1250** rpm
